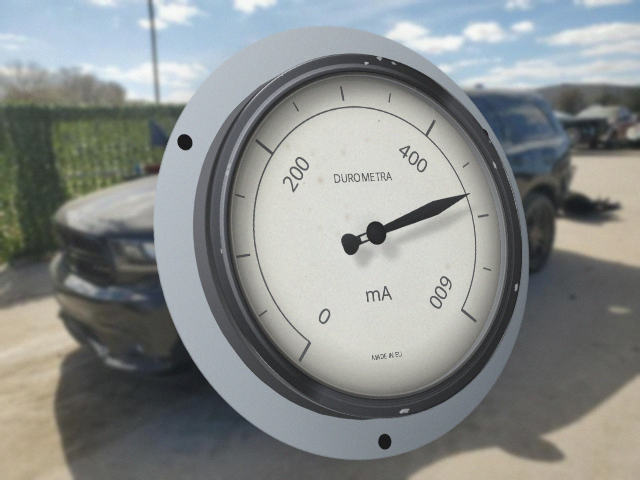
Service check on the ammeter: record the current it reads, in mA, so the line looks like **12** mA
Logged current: **475** mA
